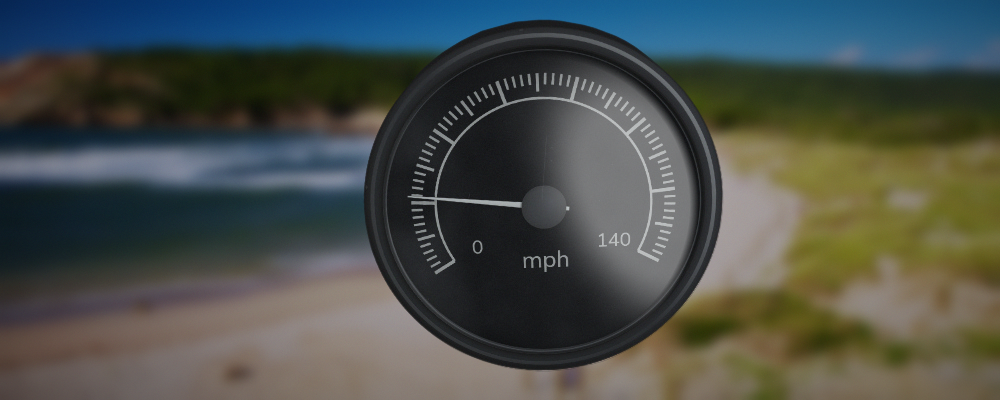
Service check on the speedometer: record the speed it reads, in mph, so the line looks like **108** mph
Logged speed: **22** mph
